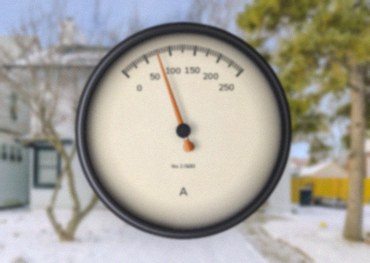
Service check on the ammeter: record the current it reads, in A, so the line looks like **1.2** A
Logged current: **75** A
